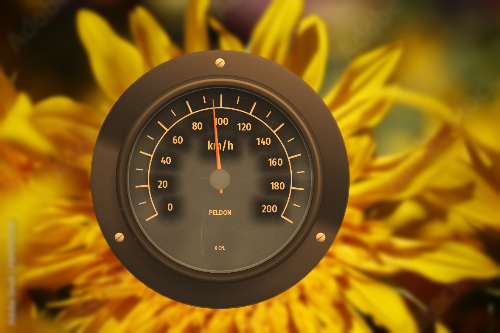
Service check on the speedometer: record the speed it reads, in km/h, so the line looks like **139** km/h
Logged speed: **95** km/h
